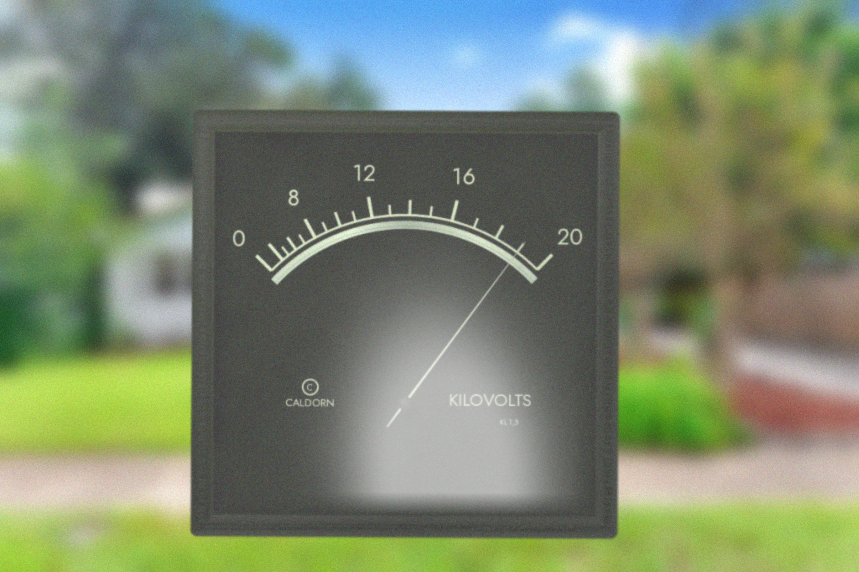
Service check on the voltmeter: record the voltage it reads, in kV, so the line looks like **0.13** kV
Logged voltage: **19** kV
